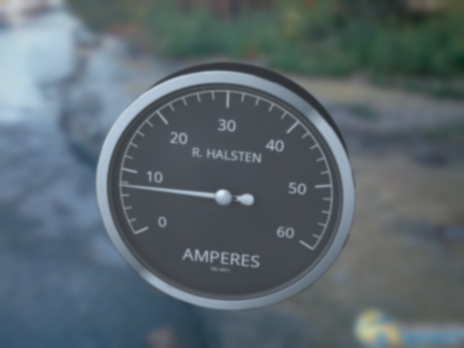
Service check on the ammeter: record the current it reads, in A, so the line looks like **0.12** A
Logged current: **8** A
